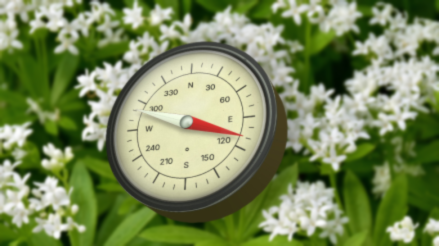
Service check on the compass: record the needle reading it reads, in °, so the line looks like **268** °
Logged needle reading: **110** °
